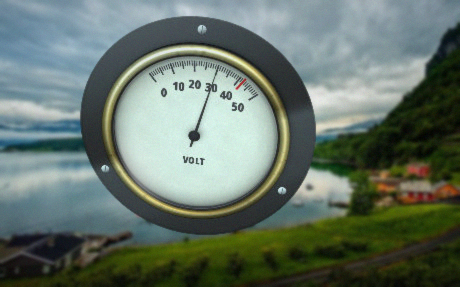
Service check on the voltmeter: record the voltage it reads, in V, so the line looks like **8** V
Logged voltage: **30** V
